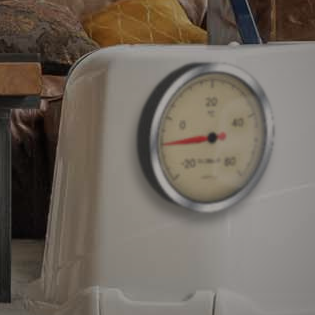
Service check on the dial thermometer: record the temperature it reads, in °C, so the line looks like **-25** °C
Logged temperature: **-8** °C
